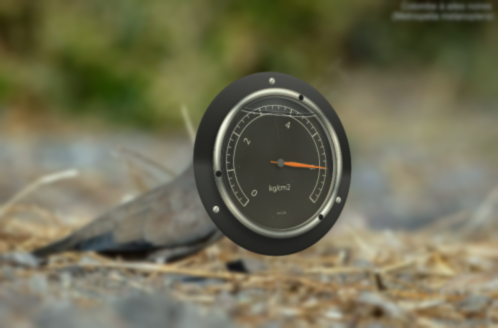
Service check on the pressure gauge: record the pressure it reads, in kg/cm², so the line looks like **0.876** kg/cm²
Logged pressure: **6** kg/cm²
